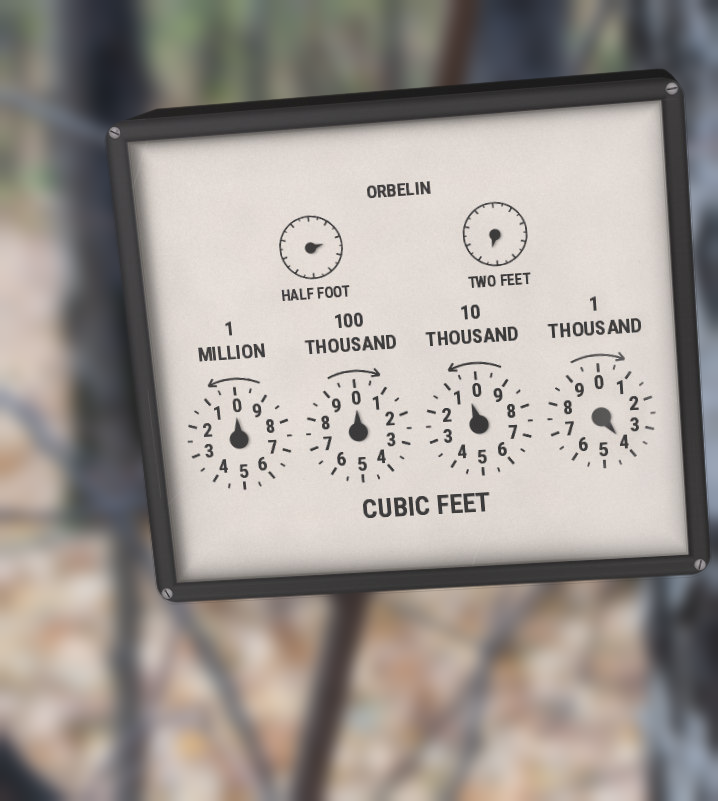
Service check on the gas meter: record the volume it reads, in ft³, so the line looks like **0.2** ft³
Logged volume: **400** ft³
